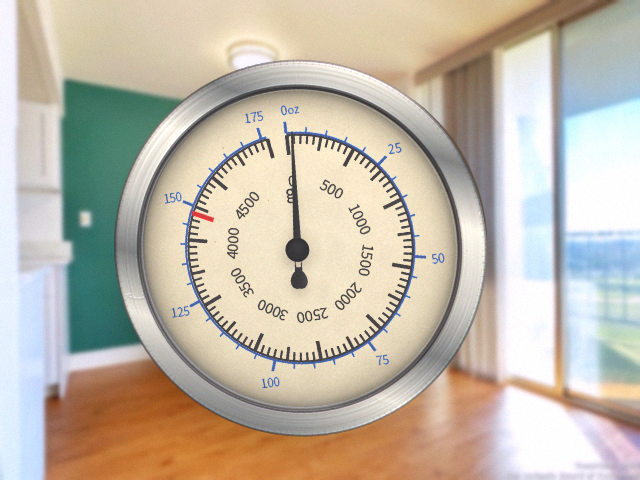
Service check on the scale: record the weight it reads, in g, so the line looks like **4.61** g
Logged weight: **50** g
